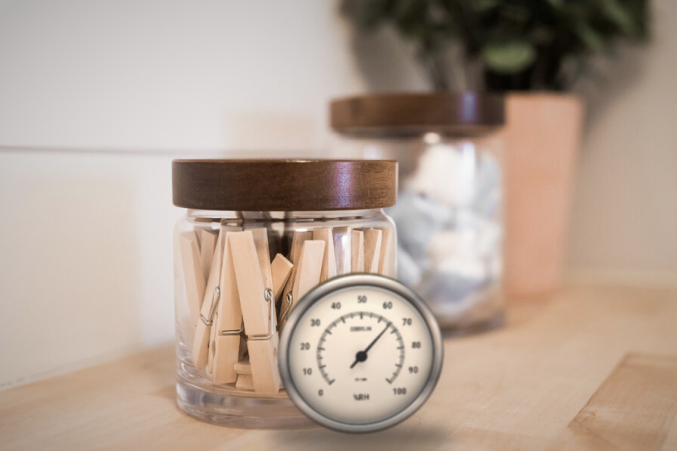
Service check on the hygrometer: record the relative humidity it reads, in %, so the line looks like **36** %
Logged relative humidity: **65** %
